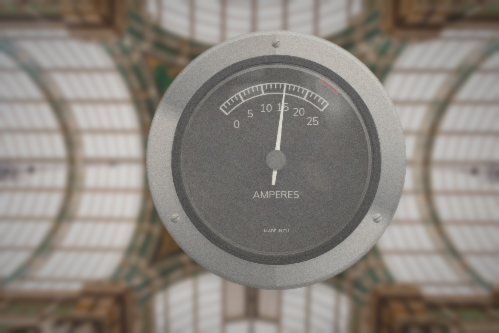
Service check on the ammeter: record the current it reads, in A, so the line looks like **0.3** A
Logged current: **15** A
